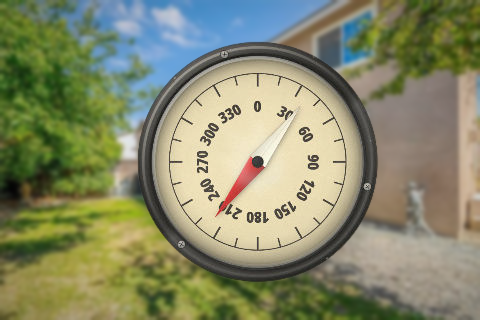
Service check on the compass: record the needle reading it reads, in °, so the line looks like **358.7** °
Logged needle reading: **217.5** °
